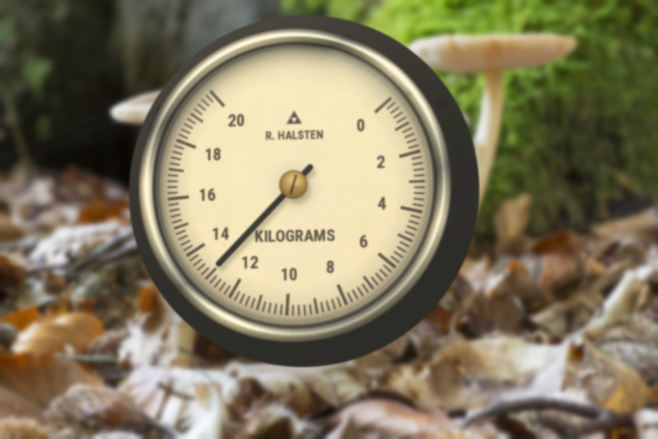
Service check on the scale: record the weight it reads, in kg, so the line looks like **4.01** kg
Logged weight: **13** kg
